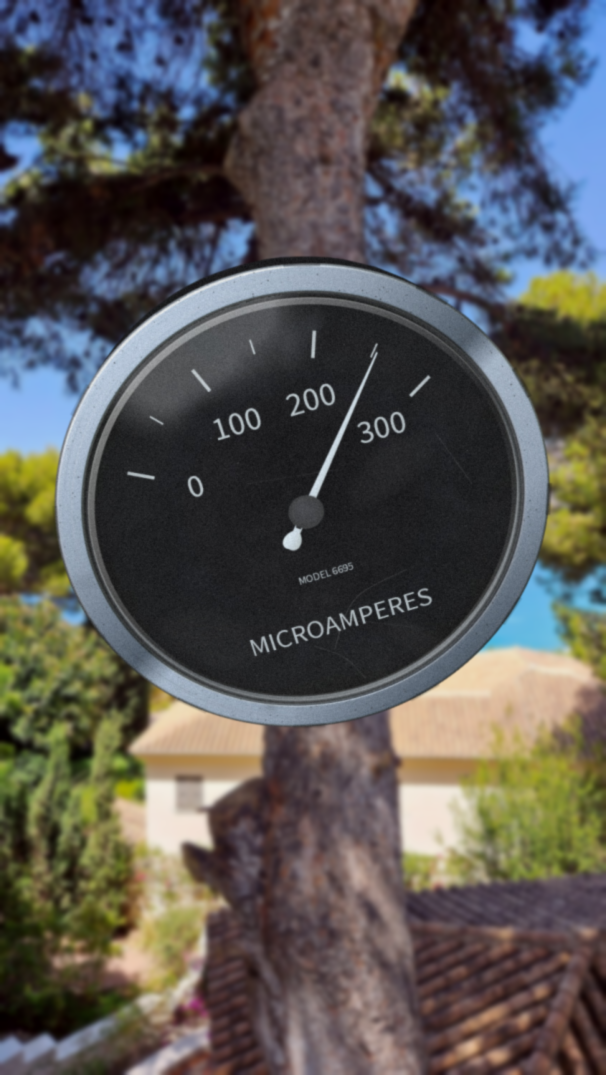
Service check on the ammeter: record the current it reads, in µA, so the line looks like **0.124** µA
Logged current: **250** µA
